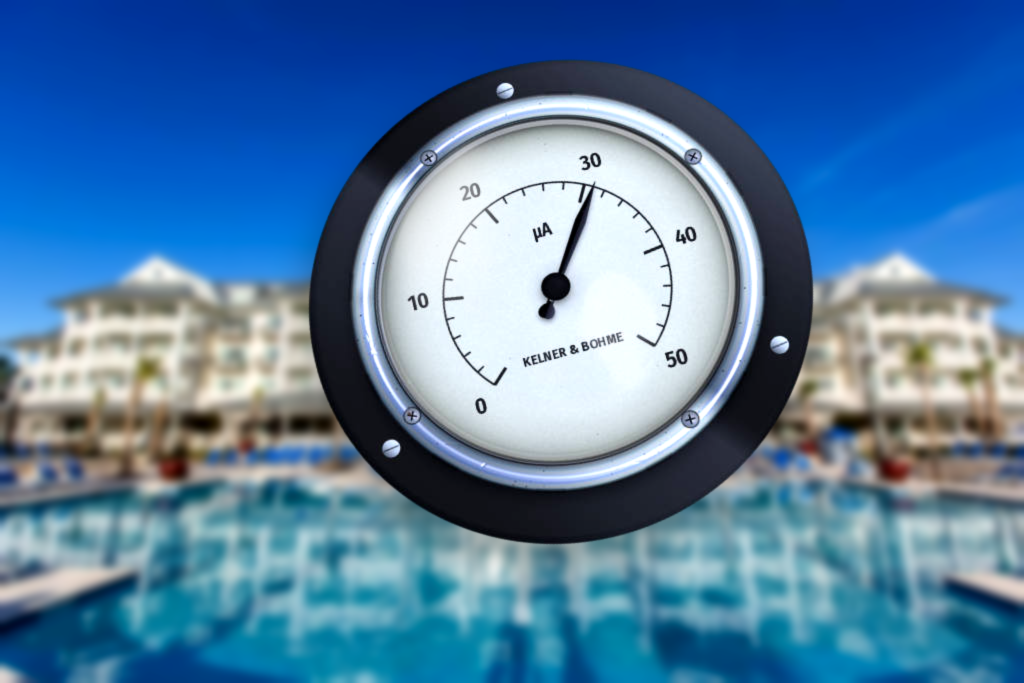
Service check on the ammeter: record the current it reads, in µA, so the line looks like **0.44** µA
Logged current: **31** µA
